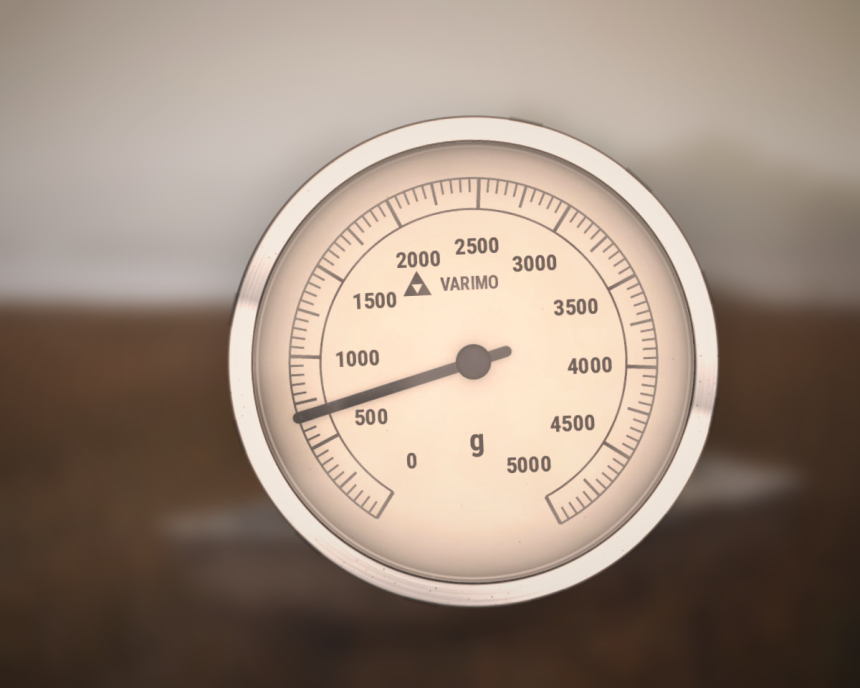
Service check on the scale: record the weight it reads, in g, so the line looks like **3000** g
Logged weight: **675** g
